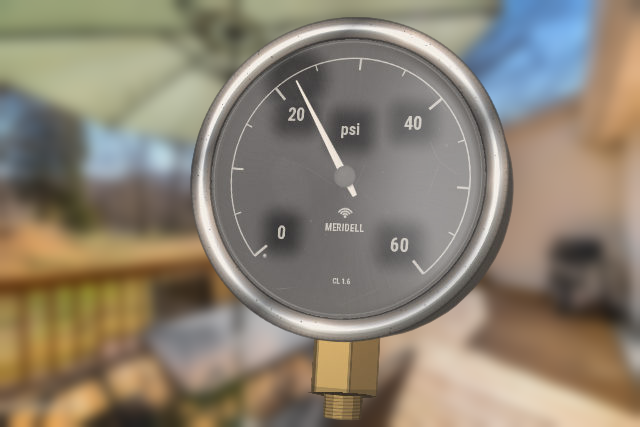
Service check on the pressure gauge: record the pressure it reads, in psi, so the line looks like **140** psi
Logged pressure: **22.5** psi
